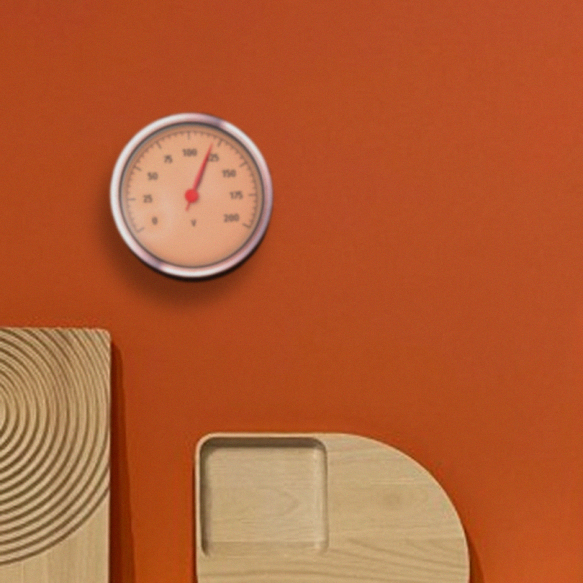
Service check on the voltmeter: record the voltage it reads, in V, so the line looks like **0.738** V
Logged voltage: **120** V
